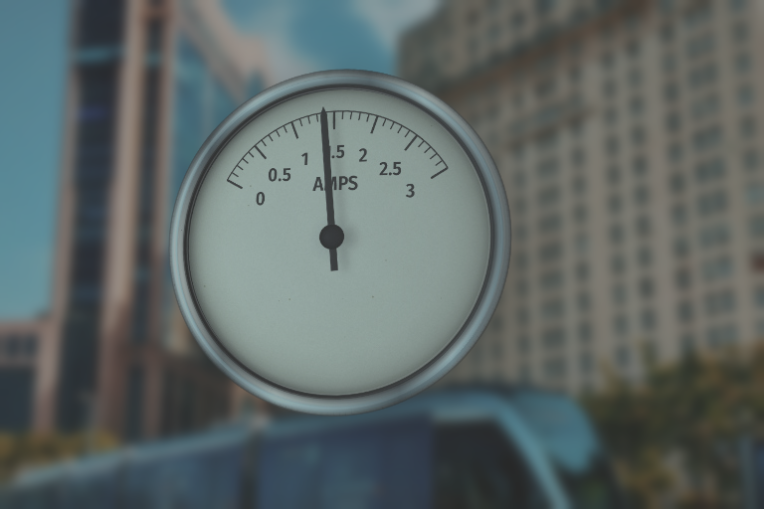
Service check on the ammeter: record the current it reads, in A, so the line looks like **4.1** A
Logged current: **1.4** A
